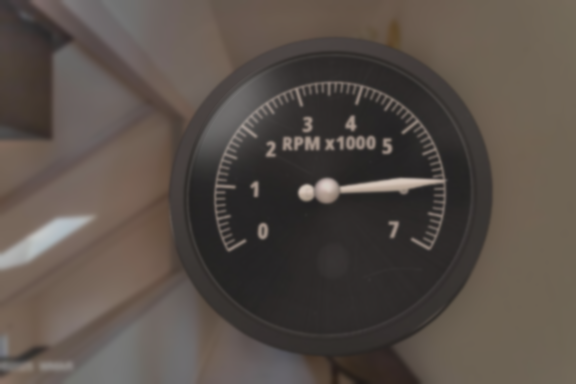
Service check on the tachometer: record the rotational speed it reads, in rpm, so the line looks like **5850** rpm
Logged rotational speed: **6000** rpm
